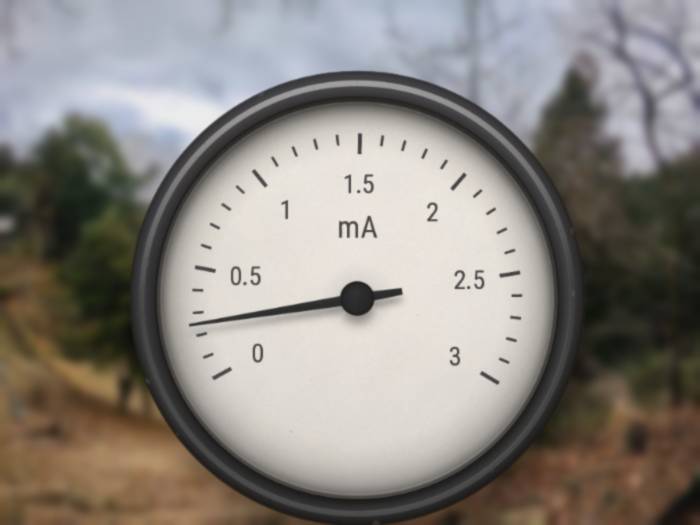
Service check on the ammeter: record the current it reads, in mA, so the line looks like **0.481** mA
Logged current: **0.25** mA
